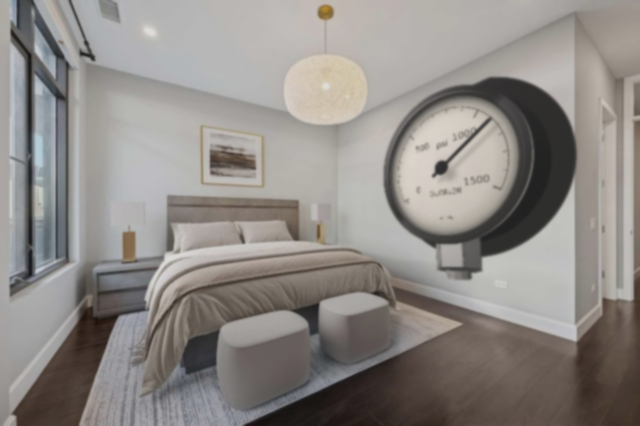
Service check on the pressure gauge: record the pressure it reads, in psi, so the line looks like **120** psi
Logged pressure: **1100** psi
